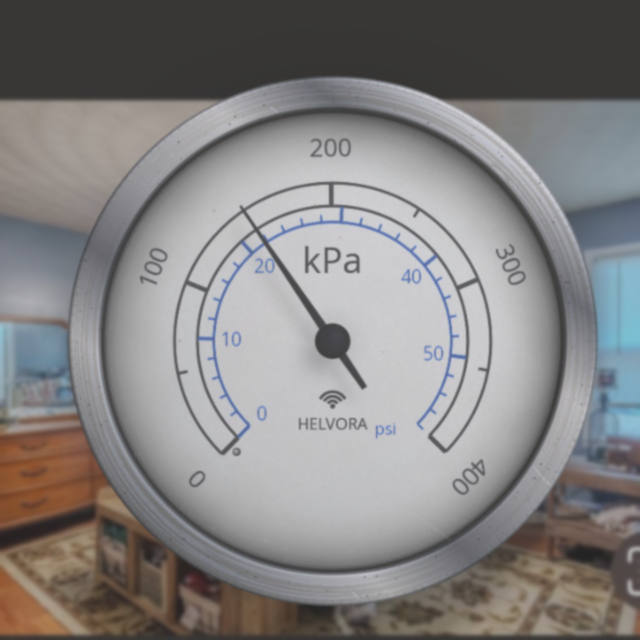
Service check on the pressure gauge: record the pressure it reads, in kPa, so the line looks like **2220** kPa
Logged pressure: **150** kPa
